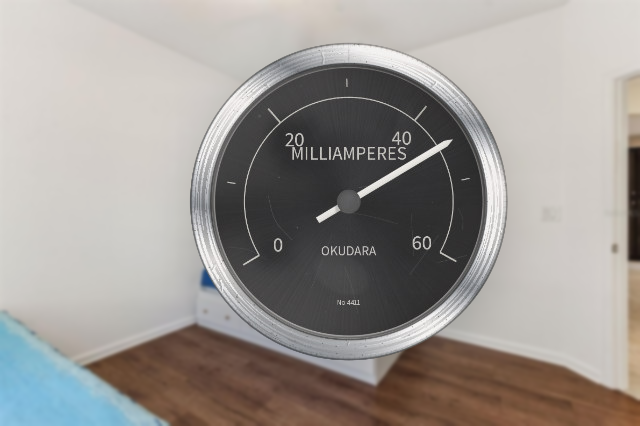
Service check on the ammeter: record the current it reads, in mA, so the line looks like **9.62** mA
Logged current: **45** mA
